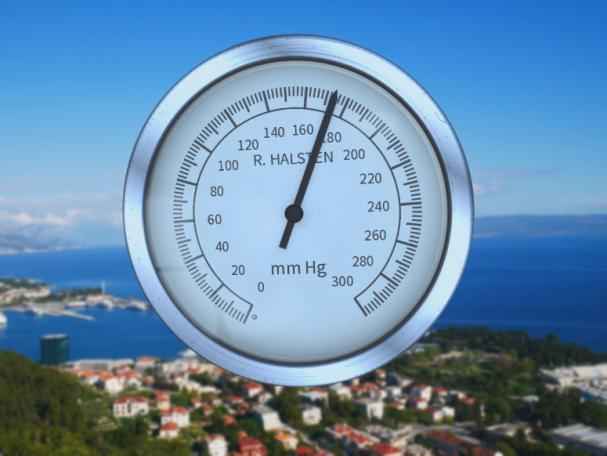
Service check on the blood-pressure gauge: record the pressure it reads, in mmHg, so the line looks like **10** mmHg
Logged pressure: **174** mmHg
